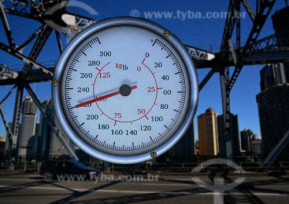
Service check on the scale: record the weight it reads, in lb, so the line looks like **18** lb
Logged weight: **220** lb
